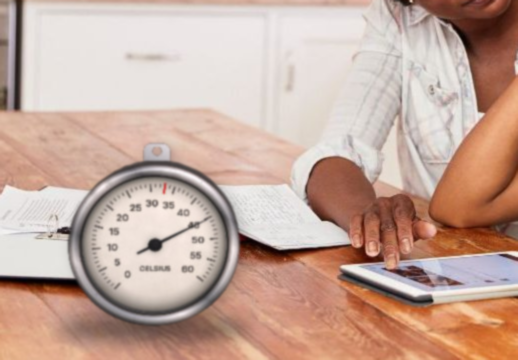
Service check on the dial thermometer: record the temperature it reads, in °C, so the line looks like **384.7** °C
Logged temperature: **45** °C
